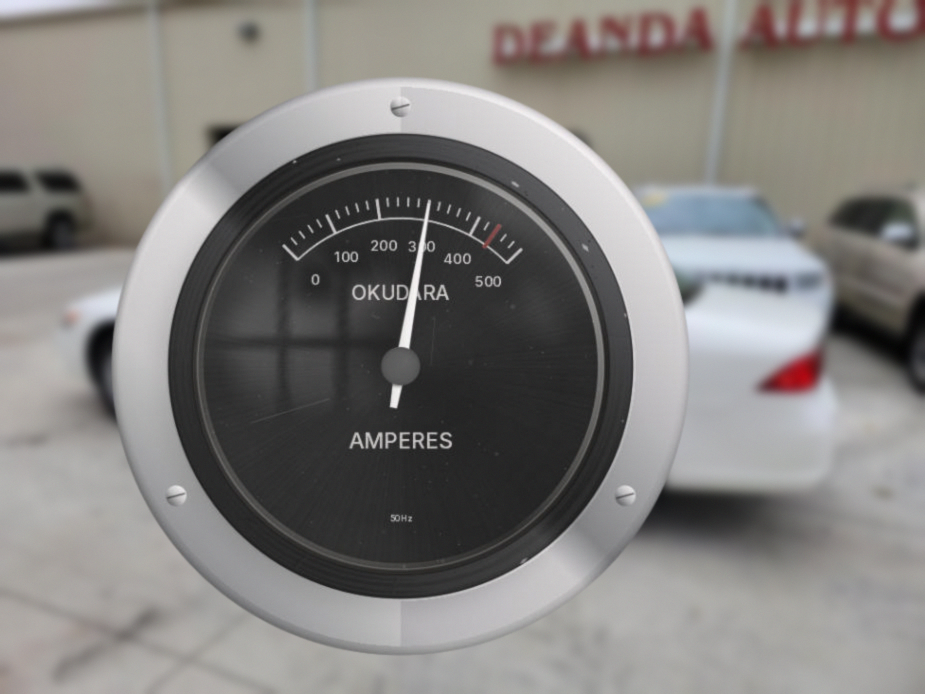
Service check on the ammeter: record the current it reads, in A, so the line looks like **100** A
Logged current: **300** A
